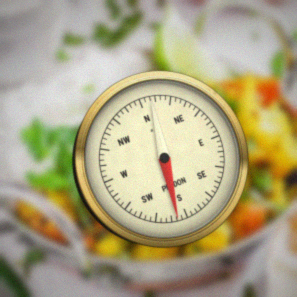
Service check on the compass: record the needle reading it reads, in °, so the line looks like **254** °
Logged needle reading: **190** °
